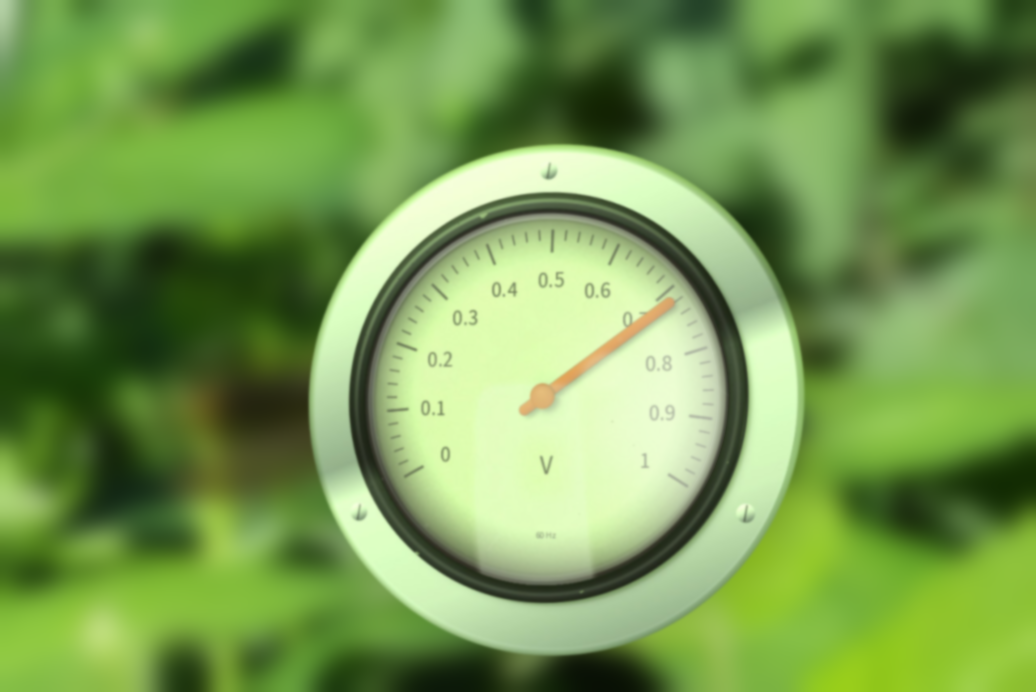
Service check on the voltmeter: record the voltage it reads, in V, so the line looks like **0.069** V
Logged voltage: **0.72** V
